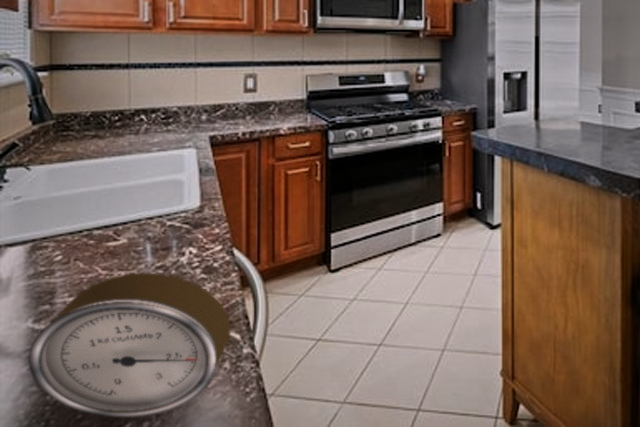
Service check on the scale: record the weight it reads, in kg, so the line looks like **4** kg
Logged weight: **2.5** kg
